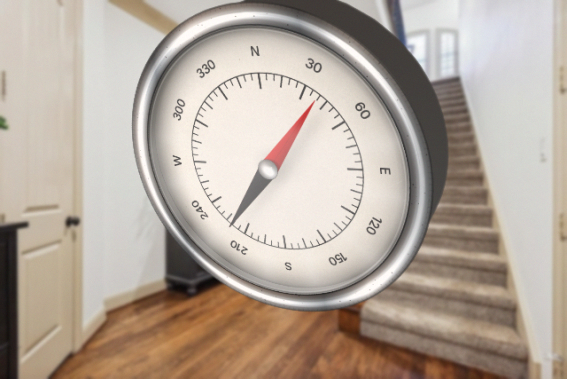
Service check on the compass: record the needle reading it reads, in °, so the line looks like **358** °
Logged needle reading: **40** °
